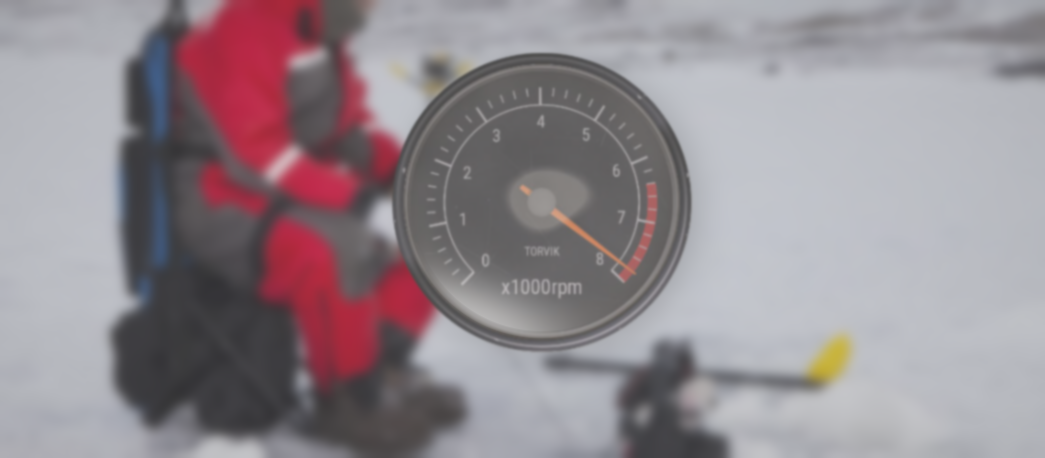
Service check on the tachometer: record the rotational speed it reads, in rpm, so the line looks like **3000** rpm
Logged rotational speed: **7800** rpm
